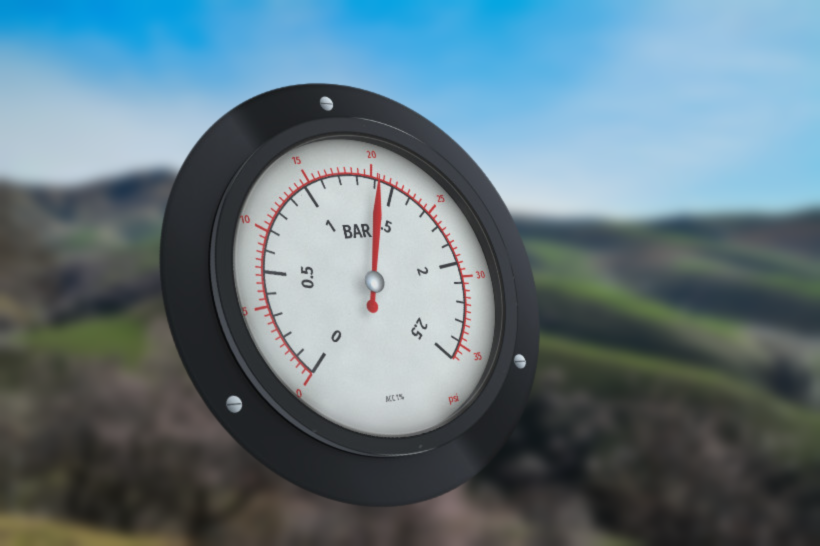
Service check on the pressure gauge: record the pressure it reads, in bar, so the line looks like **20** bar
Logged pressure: **1.4** bar
